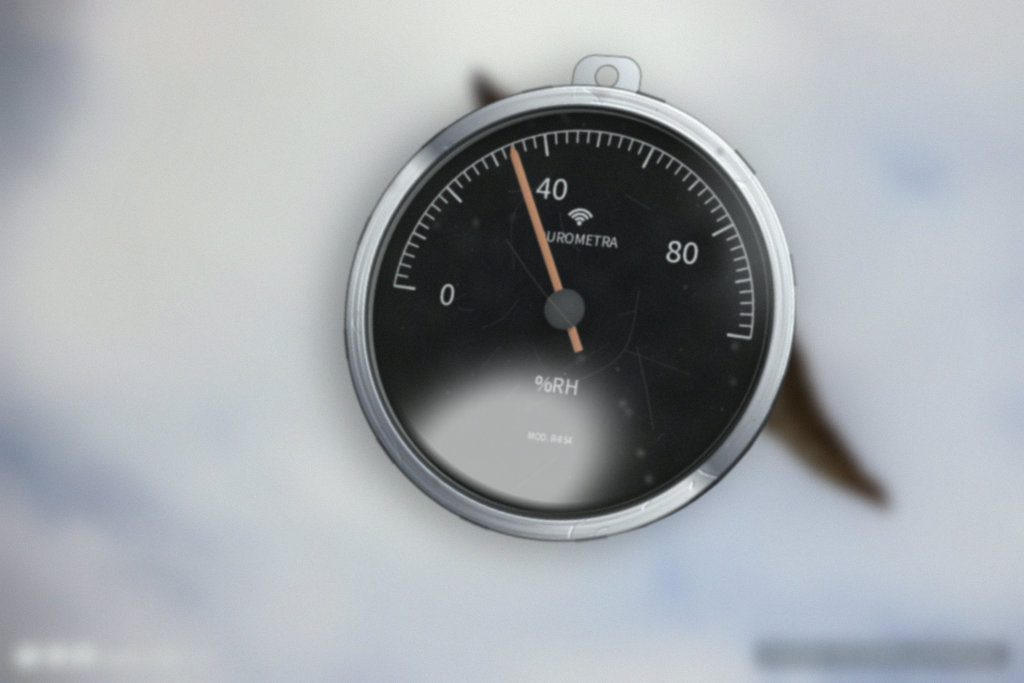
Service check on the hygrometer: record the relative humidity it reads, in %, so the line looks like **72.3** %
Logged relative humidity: **34** %
